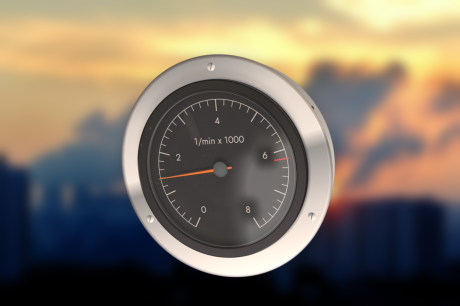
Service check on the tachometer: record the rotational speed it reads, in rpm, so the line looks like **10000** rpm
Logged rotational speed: **1400** rpm
